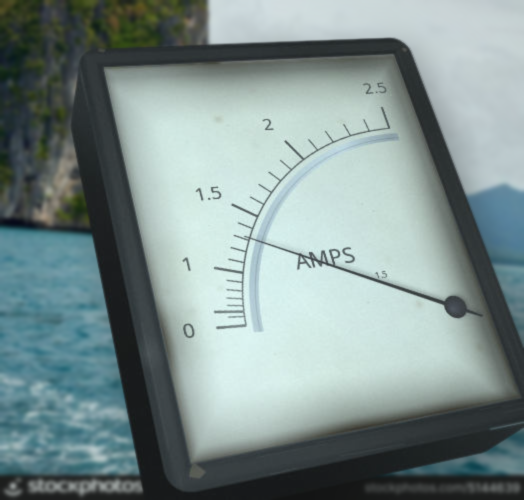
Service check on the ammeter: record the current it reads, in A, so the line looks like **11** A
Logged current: **1.3** A
